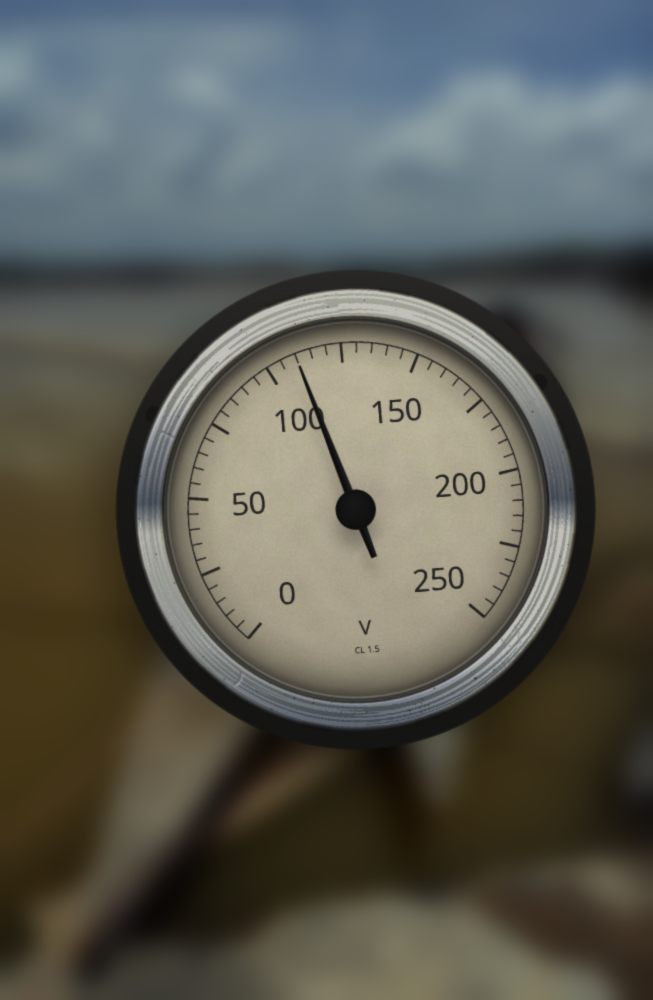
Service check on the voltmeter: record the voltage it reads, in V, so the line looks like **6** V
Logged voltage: **110** V
